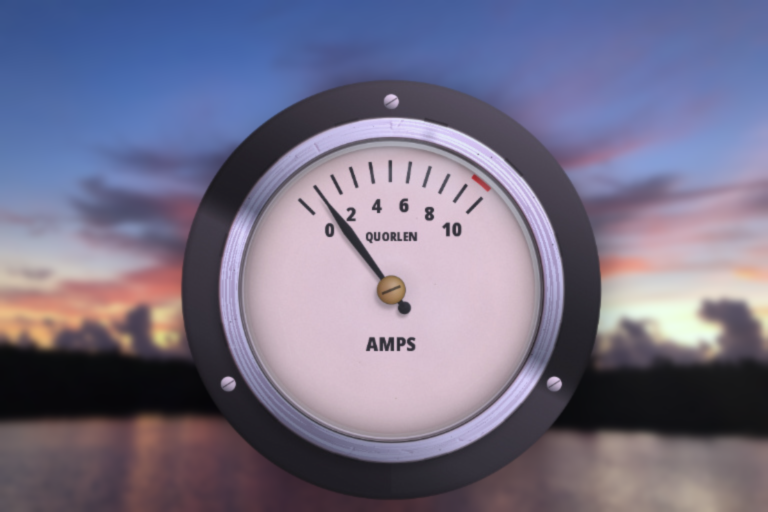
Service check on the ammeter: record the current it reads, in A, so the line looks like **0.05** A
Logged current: **1** A
